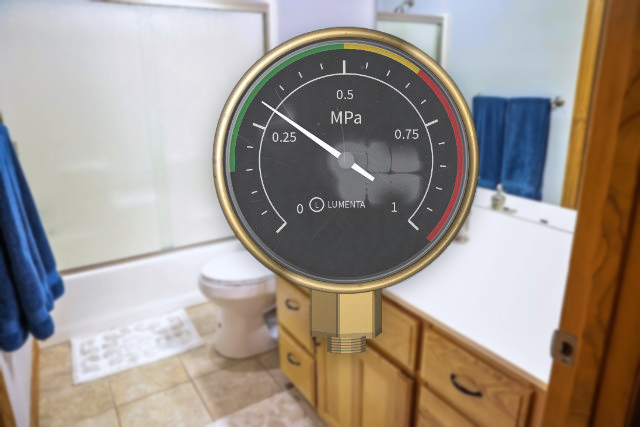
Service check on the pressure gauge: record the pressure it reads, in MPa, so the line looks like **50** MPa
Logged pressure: **0.3** MPa
